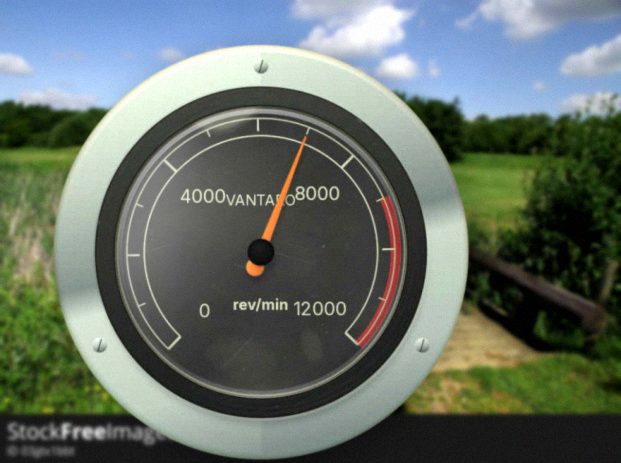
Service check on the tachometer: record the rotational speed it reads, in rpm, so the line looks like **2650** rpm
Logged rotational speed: **7000** rpm
